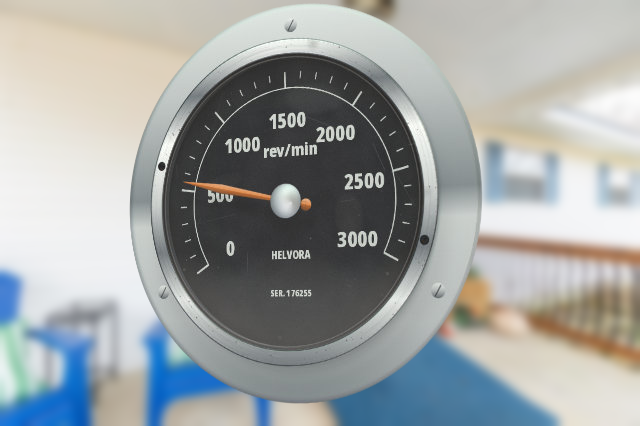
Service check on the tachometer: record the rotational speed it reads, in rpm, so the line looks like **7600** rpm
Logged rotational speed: **550** rpm
